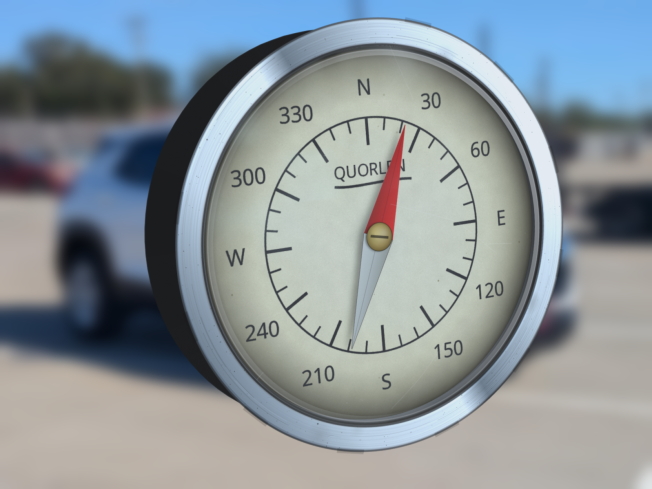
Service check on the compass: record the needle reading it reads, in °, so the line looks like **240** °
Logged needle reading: **20** °
